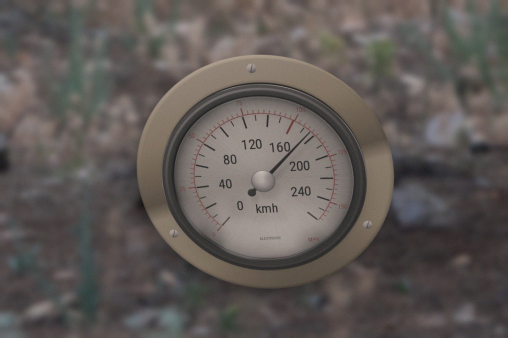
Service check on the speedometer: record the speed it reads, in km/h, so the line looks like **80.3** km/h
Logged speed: **175** km/h
